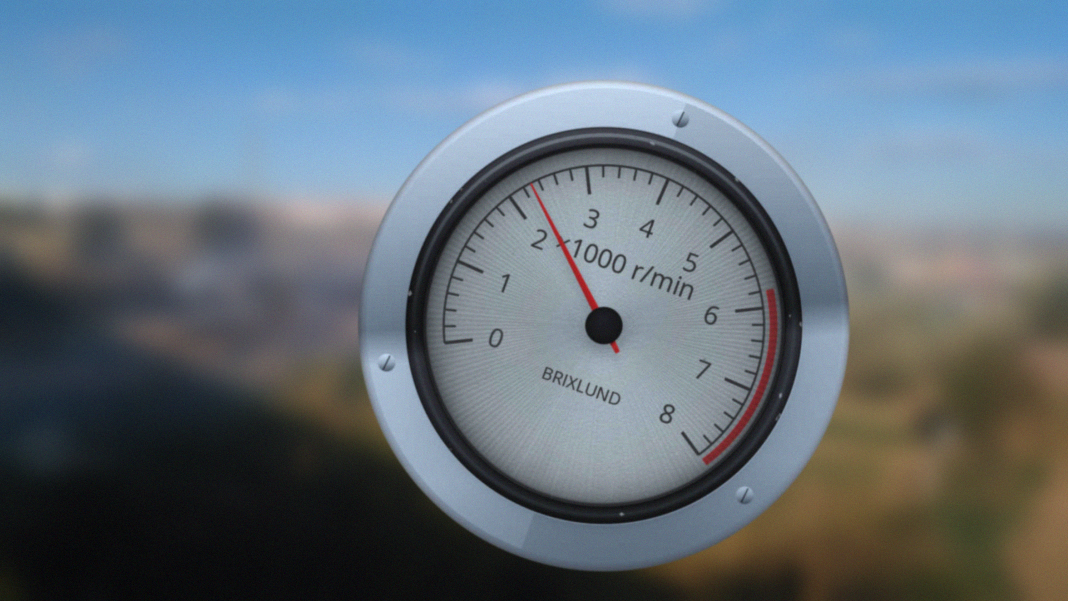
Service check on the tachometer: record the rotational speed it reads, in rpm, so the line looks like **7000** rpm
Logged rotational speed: **2300** rpm
